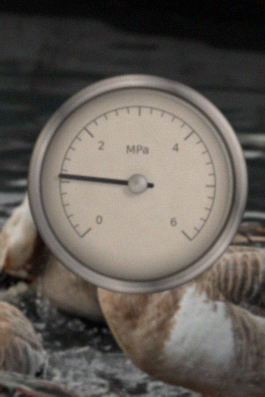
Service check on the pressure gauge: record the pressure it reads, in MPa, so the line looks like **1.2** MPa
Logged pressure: **1.1** MPa
